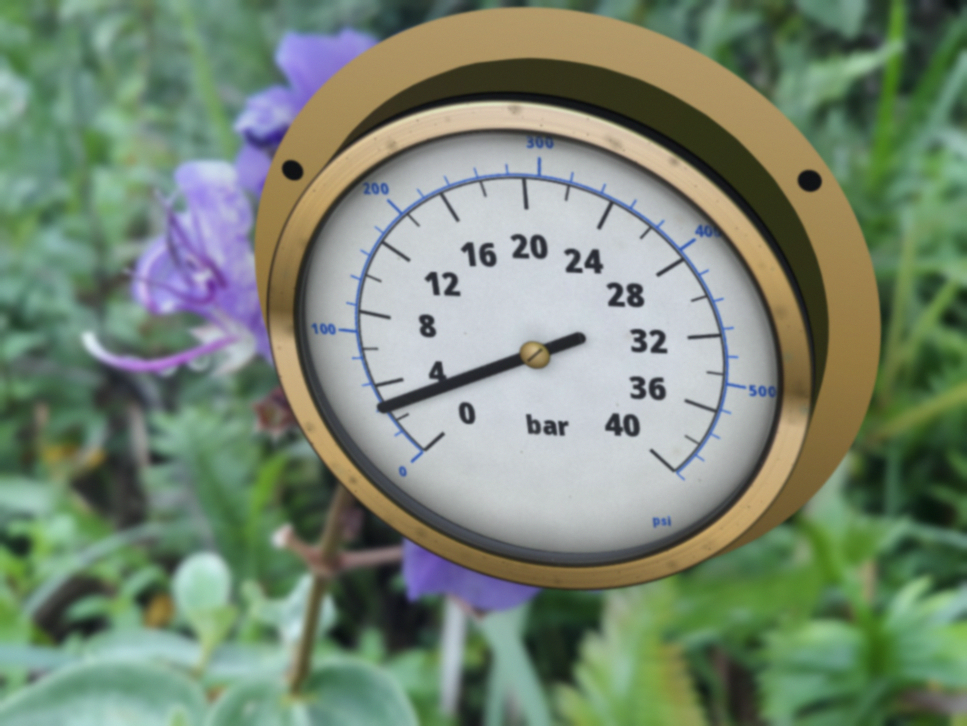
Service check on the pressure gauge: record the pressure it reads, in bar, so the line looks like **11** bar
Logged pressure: **3** bar
